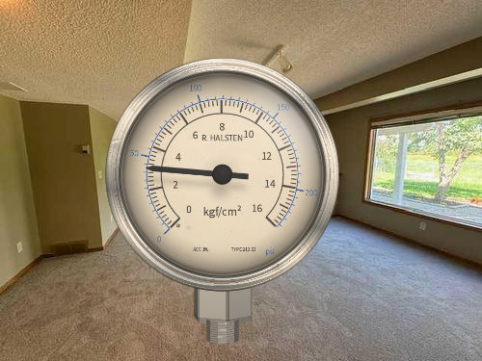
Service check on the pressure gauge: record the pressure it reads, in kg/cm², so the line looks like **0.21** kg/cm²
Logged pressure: **3** kg/cm²
